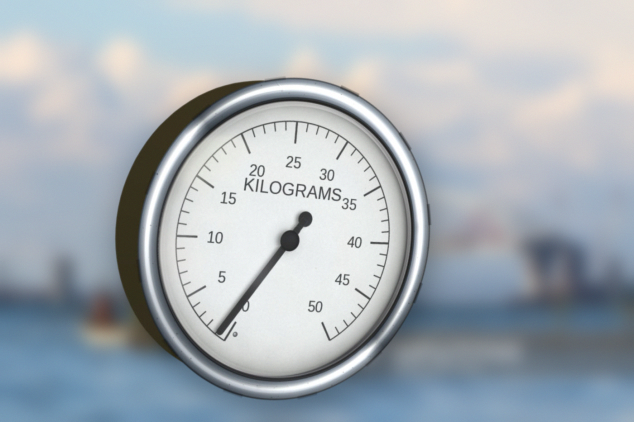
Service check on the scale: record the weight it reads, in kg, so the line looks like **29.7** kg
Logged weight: **1** kg
